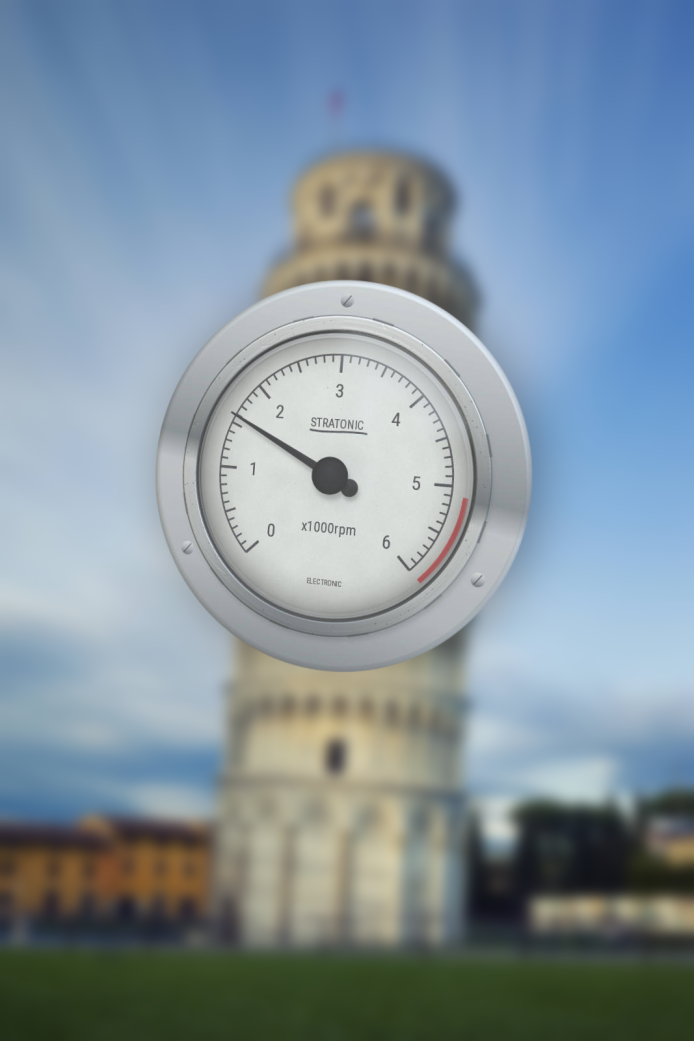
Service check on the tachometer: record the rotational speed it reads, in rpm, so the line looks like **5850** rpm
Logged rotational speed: **1600** rpm
